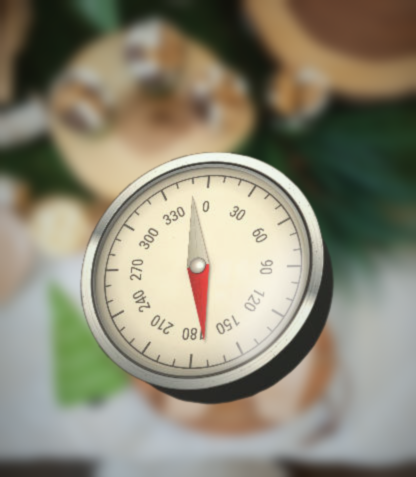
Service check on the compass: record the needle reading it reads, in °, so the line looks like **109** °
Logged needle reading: **170** °
